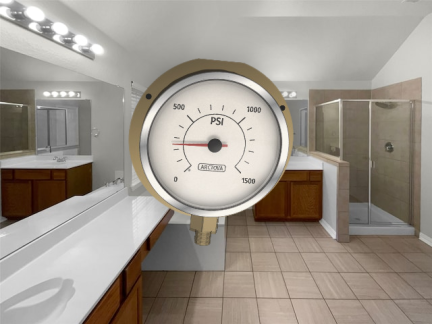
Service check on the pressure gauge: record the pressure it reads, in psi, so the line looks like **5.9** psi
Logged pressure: **250** psi
